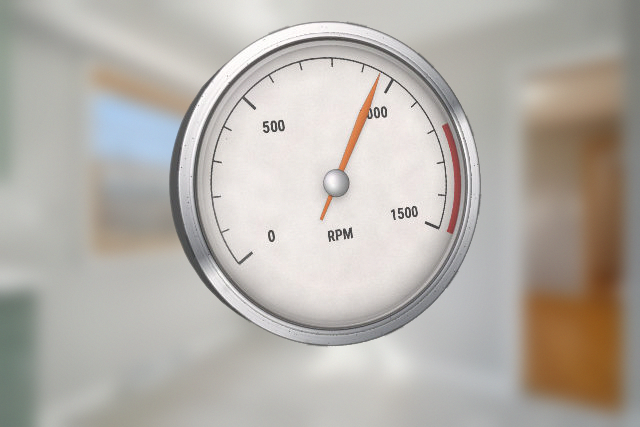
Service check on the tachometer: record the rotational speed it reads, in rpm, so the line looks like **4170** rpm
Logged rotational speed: **950** rpm
